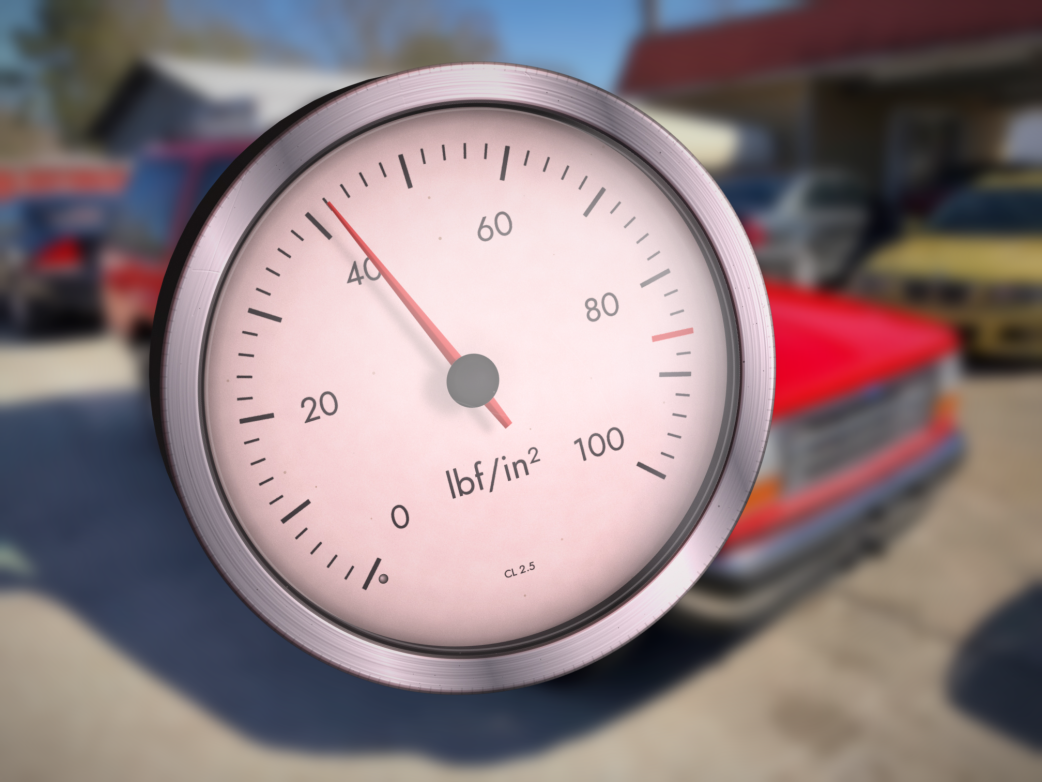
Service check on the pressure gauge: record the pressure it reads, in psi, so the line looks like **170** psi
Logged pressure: **42** psi
